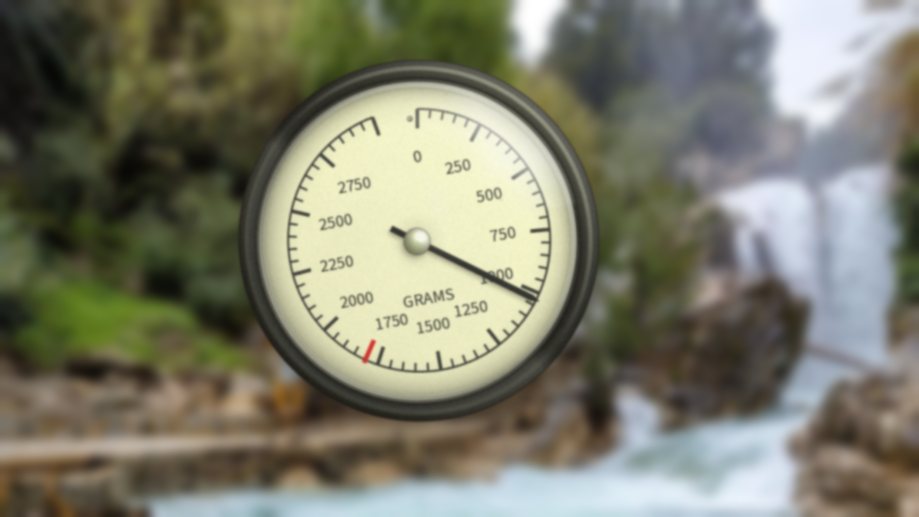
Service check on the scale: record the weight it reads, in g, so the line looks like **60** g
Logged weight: **1025** g
